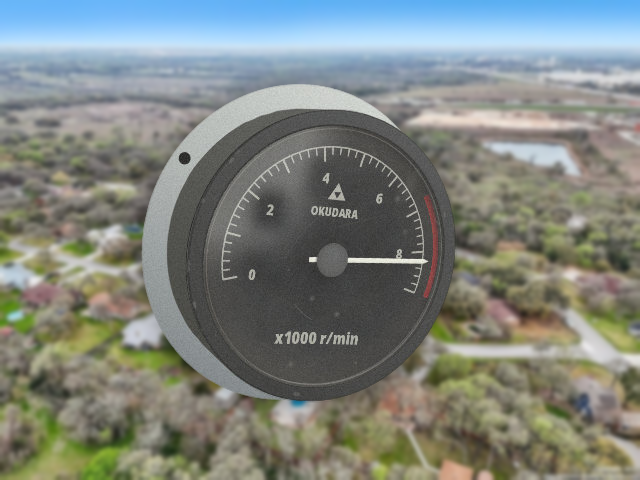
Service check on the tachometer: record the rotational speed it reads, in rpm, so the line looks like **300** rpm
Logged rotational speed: **8200** rpm
